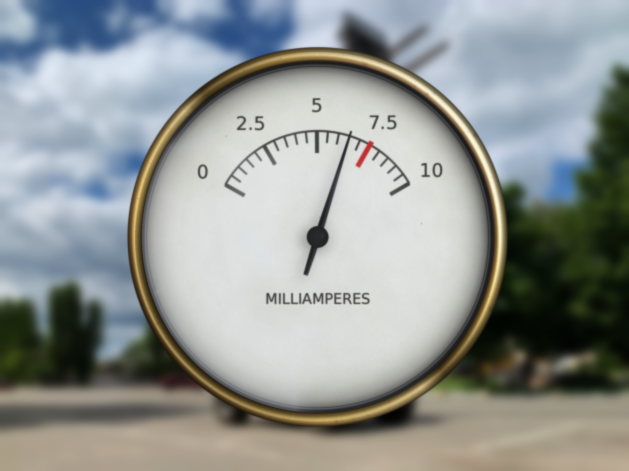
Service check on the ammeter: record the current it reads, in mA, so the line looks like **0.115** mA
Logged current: **6.5** mA
